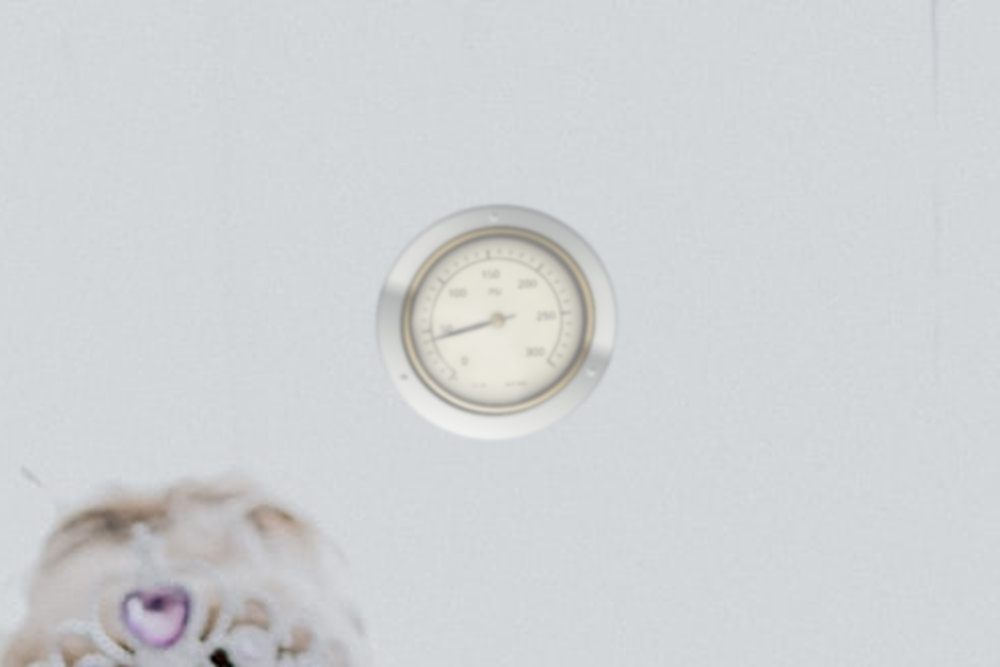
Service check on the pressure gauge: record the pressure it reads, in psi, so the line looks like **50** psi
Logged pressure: **40** psi
